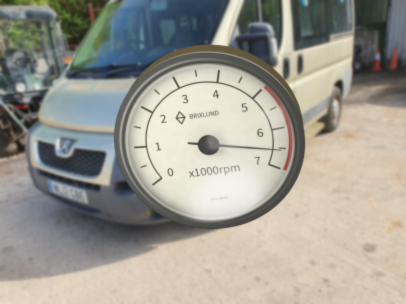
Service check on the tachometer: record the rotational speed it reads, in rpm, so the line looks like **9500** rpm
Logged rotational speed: **6500** rpm
